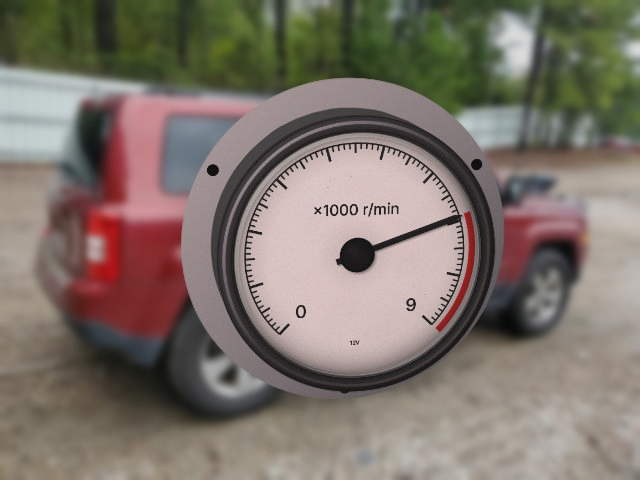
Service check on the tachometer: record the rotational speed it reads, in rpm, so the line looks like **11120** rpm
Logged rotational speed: **6900** rpm
